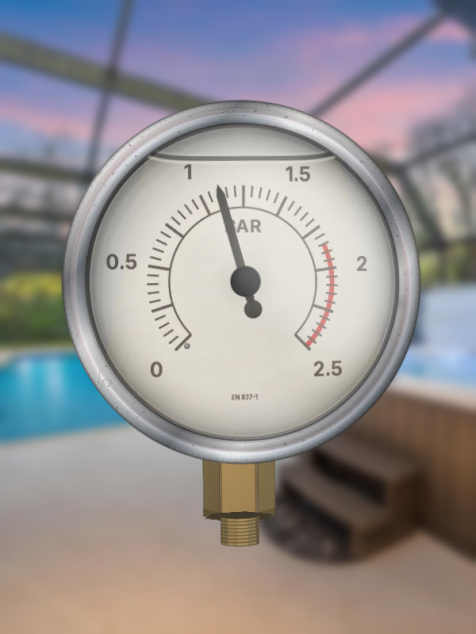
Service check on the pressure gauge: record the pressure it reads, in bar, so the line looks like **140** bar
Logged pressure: **1.1** bar
